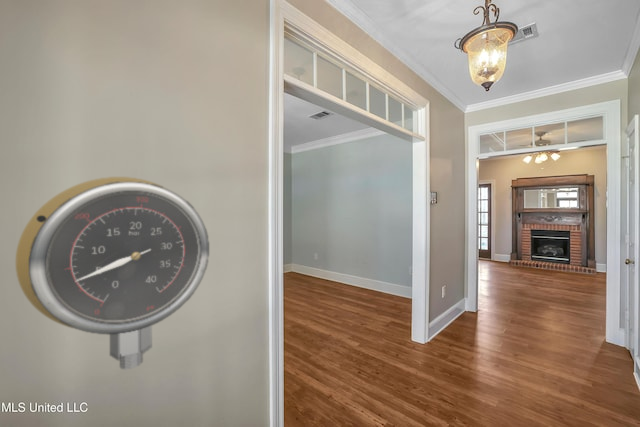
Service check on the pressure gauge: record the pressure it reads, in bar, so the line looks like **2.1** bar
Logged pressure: **5** bar
